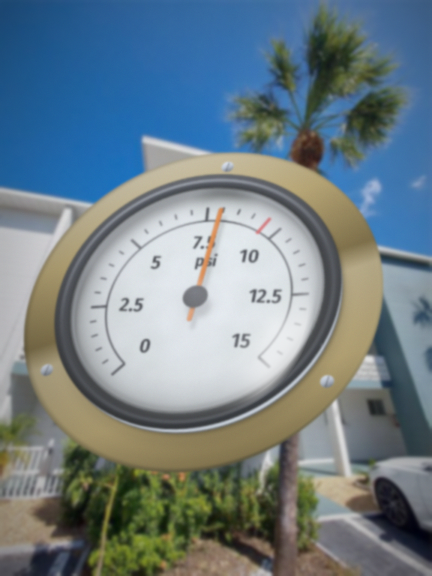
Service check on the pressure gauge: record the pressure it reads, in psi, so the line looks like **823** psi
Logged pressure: **8** psi
